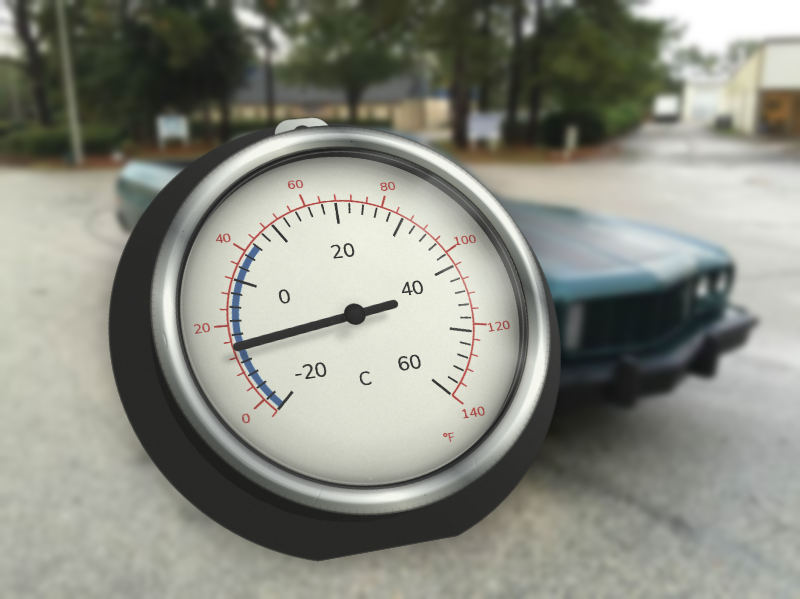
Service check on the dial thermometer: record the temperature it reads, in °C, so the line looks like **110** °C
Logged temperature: **-10** °C
